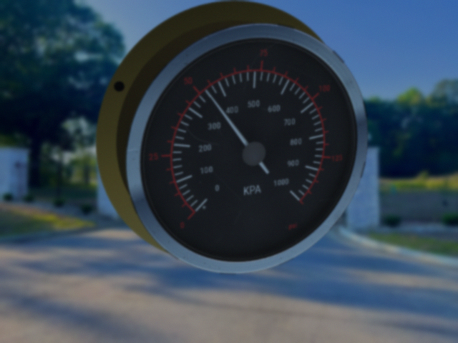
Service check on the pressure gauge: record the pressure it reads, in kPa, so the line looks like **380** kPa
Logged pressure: **360** kPa
